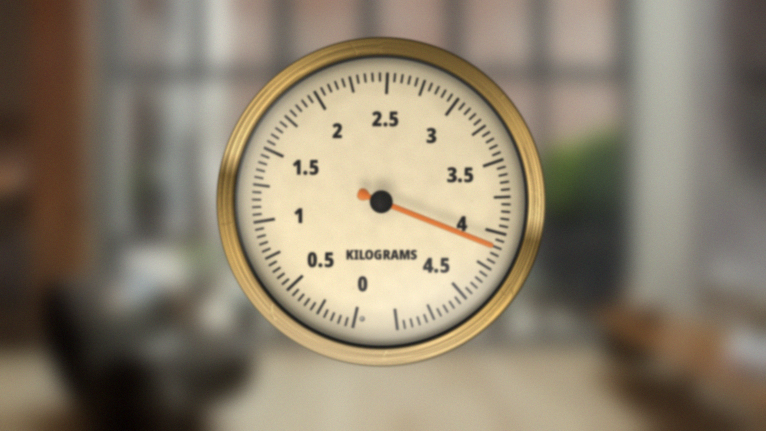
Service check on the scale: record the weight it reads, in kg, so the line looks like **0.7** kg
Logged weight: **4.1** kg
